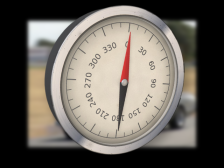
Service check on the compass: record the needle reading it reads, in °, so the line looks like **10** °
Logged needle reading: **0** °
